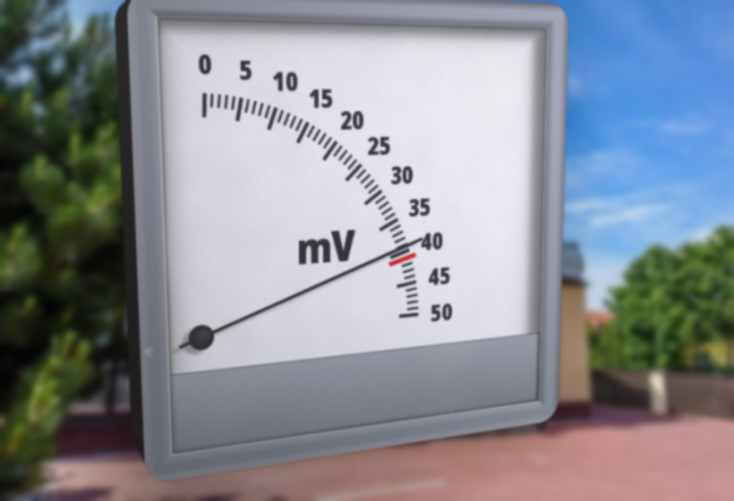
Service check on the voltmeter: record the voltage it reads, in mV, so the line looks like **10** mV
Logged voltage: **39** mV
